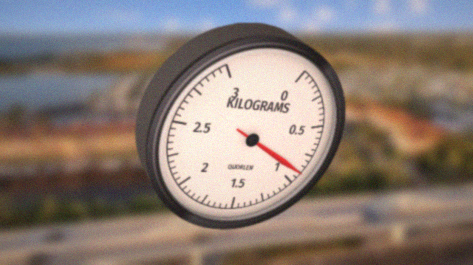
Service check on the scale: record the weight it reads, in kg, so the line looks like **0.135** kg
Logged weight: **0.9** kg
